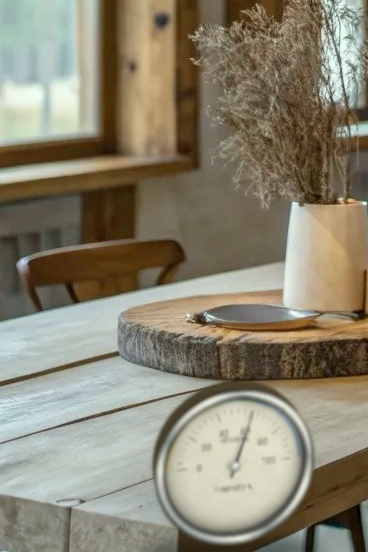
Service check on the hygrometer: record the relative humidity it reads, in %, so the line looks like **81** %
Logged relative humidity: **60** %
